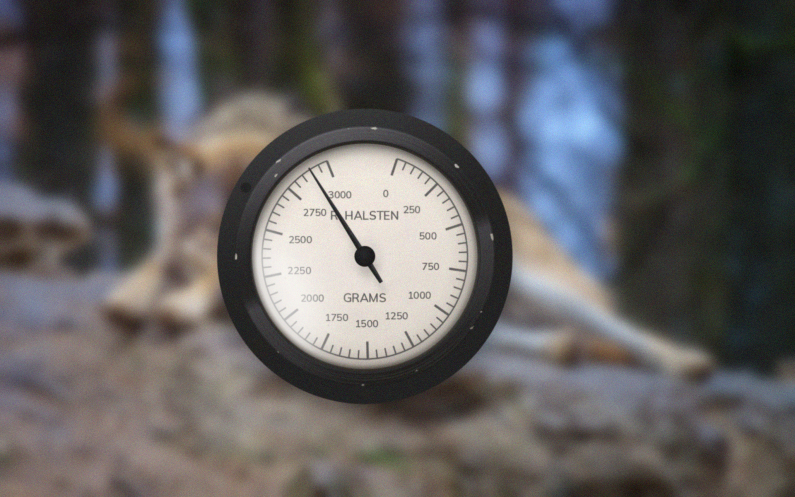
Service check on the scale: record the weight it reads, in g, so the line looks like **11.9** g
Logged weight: **2900** g
